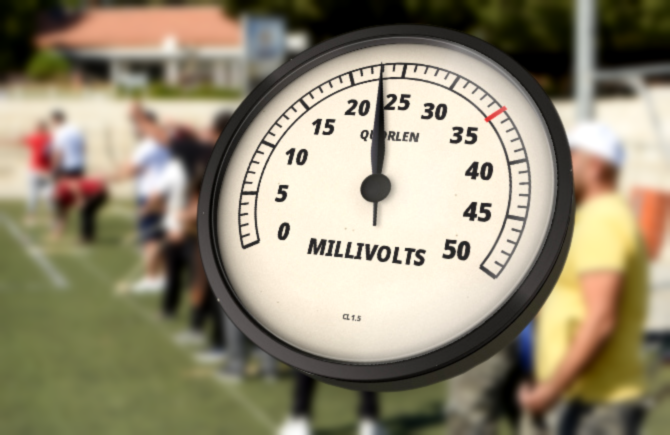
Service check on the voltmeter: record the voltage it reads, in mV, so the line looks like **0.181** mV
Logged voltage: **23** mV
